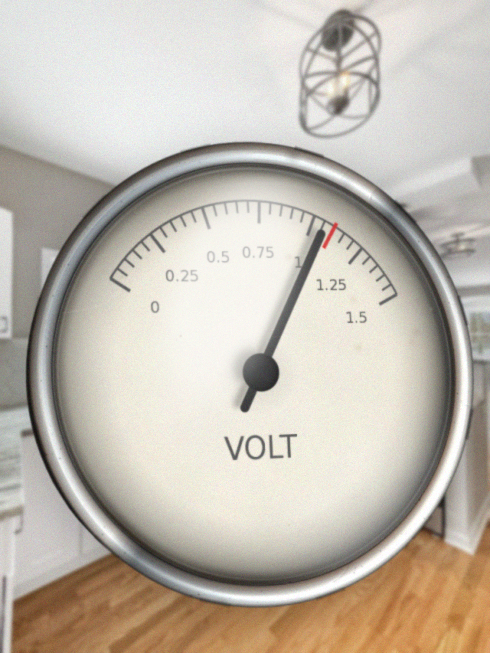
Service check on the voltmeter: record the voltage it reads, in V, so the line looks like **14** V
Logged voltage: **1.05** V
